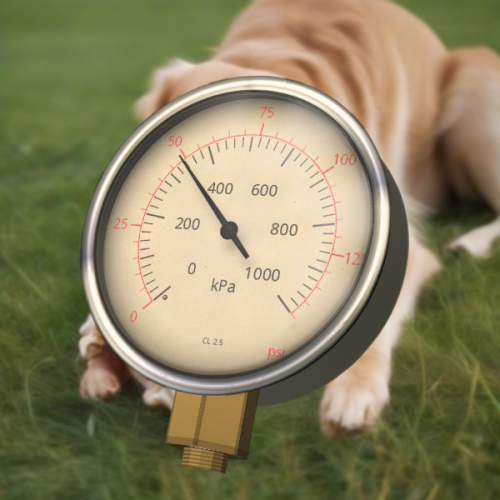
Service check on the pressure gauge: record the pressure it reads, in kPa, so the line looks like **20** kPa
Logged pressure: **340** kPa
